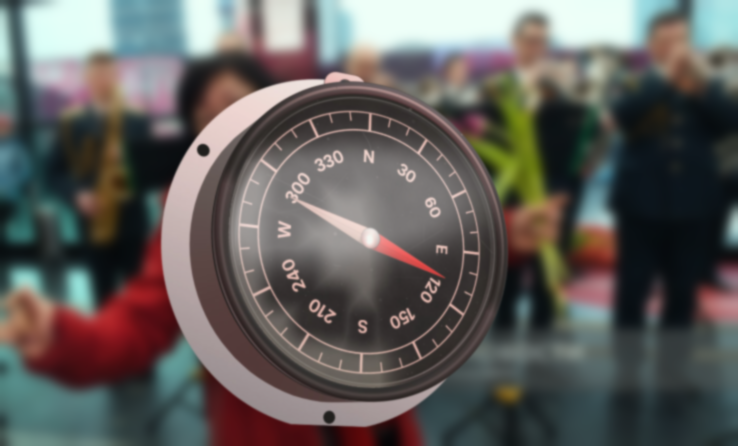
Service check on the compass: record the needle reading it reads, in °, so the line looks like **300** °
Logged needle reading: **110** °
